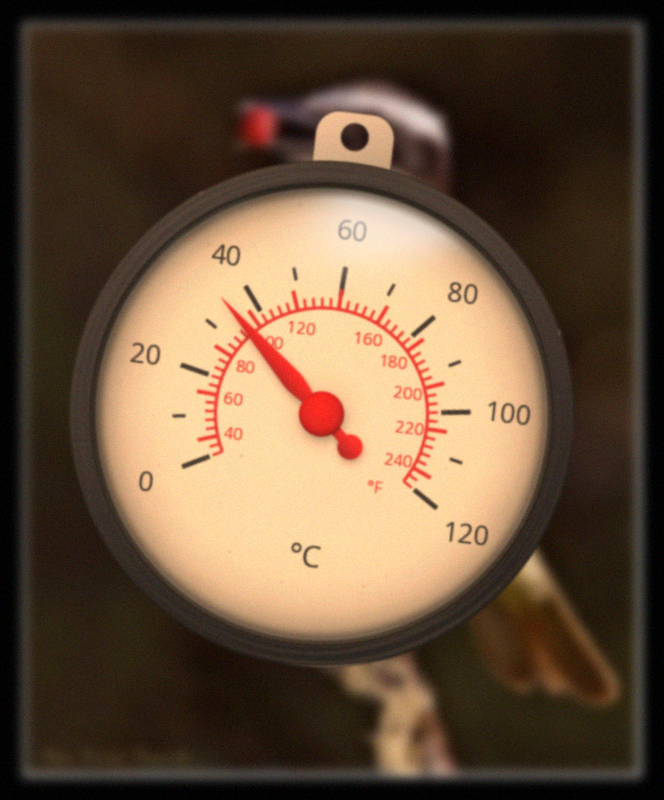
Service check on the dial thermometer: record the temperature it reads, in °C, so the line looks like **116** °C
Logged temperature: **35** °C
